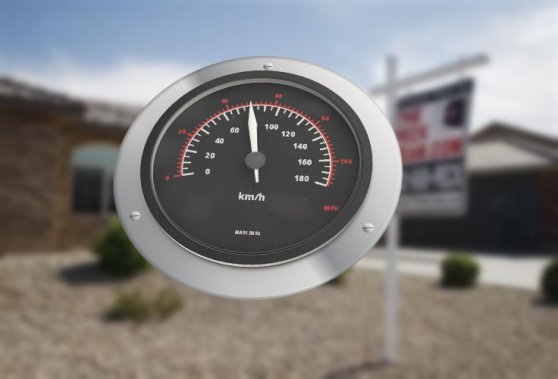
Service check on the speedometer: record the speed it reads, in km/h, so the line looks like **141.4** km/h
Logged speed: **80** km/h
